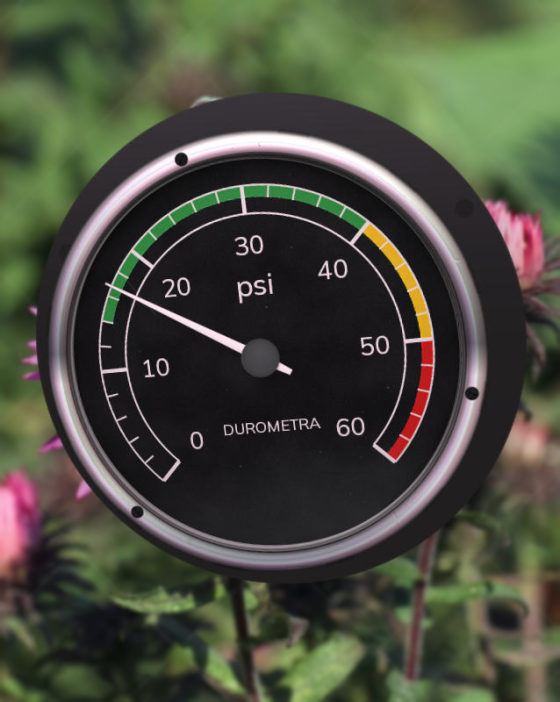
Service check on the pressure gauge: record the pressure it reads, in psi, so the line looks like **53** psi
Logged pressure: **17** psi
